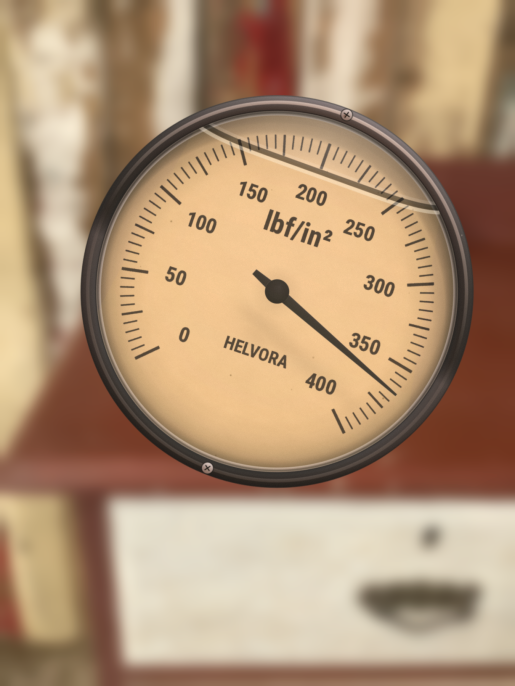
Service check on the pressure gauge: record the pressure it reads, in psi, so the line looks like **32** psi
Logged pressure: **365** psi
